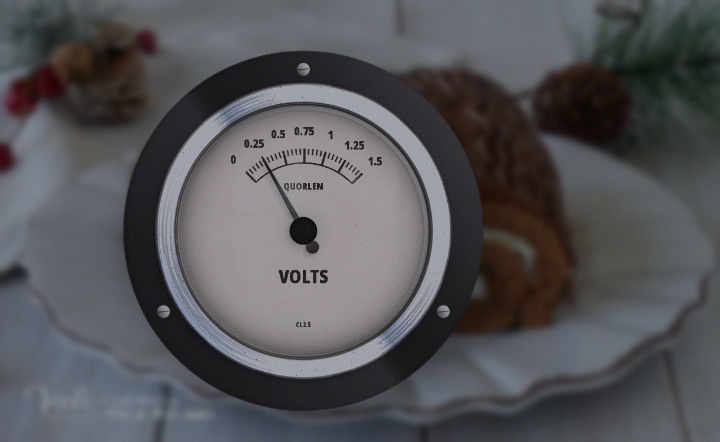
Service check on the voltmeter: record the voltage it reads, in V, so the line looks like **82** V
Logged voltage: **0.25** V
